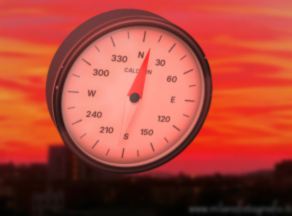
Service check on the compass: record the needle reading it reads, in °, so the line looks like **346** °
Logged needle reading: **7.5** °
